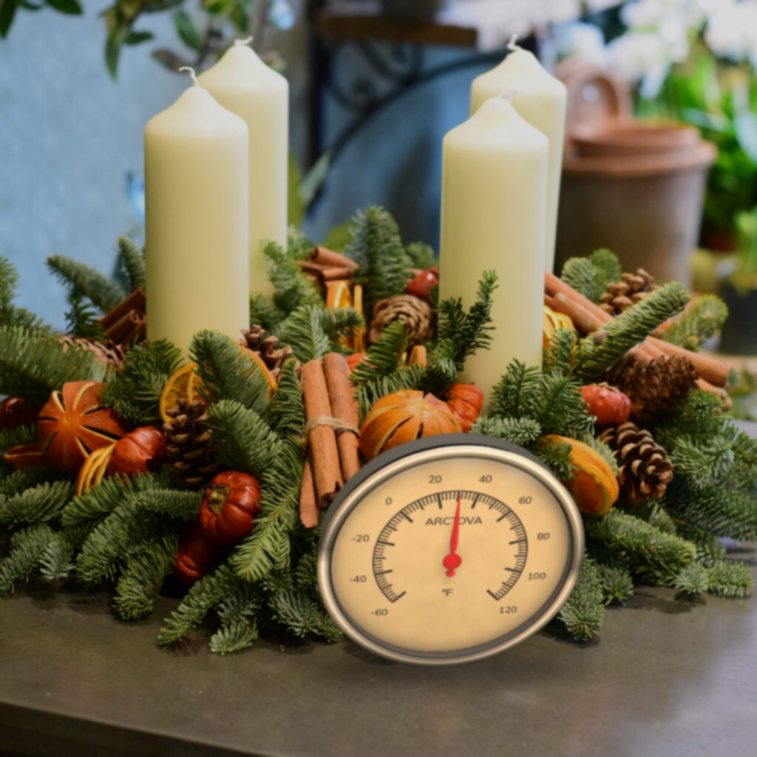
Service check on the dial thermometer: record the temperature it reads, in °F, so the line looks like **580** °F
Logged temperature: **30** °F
